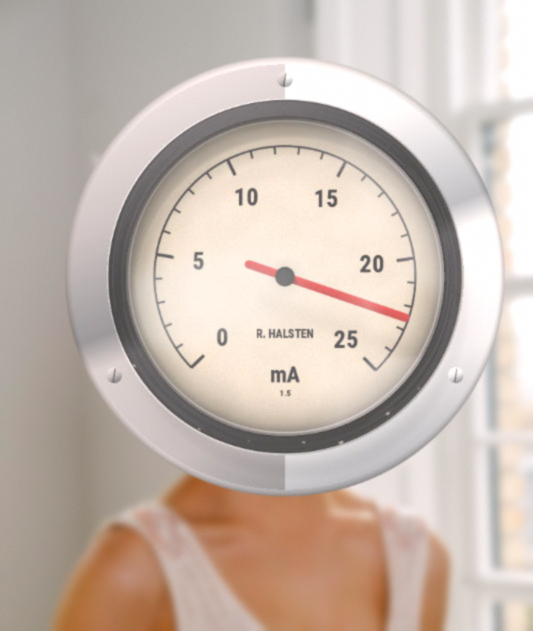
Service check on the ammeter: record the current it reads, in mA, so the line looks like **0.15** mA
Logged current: **22.5** mA
